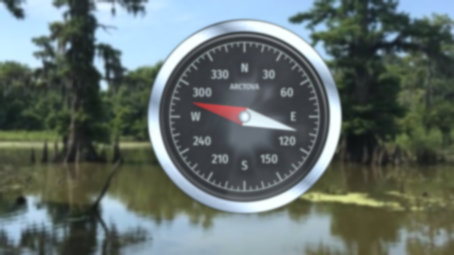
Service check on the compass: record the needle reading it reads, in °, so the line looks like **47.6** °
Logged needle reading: **285** °
